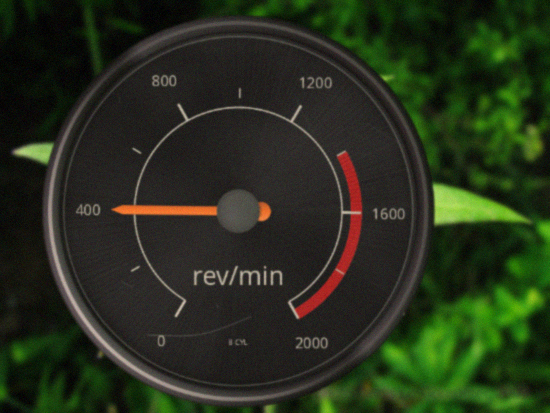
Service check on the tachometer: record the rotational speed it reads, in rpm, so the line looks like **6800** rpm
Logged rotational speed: **400** rpm
